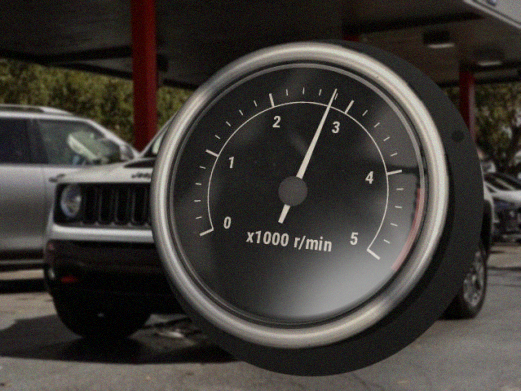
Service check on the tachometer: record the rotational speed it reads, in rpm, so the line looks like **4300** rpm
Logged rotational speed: **2800** rpm
